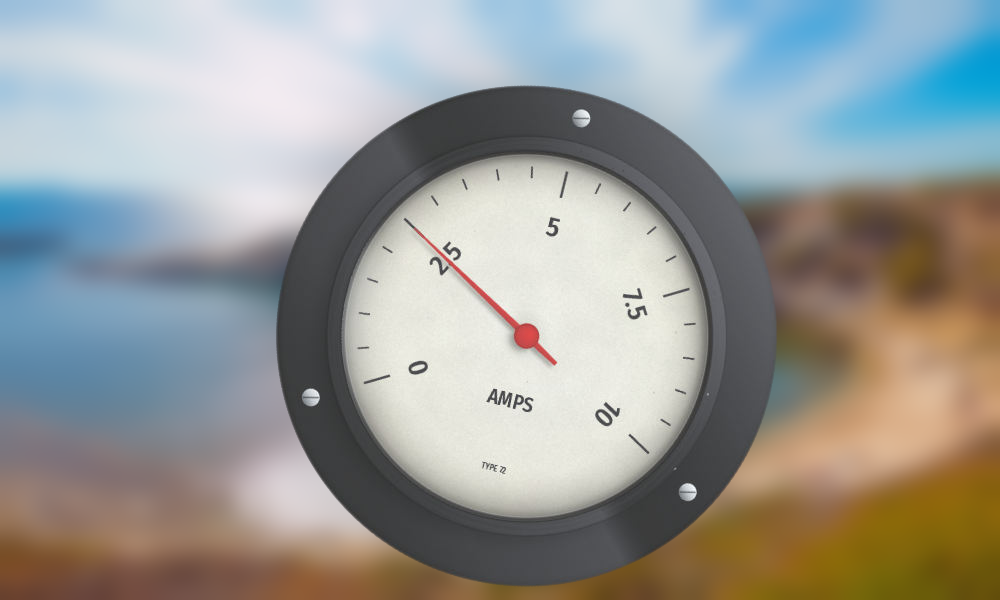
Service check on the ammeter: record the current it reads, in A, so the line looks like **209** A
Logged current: **2.5** A
